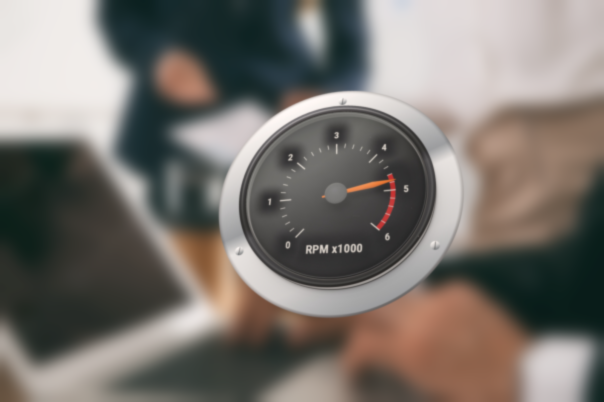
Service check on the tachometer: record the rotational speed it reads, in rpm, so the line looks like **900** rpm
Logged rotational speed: **4800** rpm
